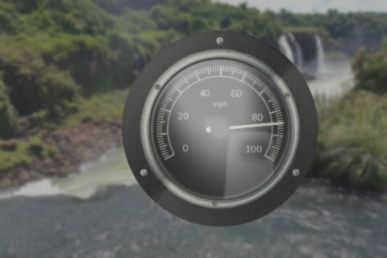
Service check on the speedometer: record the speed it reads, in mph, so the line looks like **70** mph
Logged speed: **85** mph
